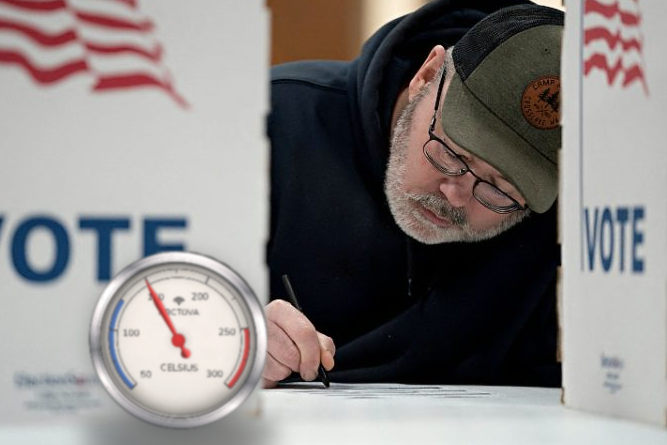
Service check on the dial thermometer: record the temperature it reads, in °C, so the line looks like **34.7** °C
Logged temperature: **150** °C
